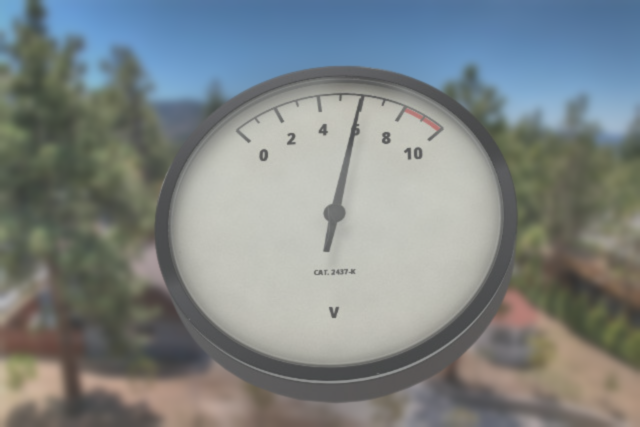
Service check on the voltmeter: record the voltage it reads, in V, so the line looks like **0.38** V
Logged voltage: **6** V
